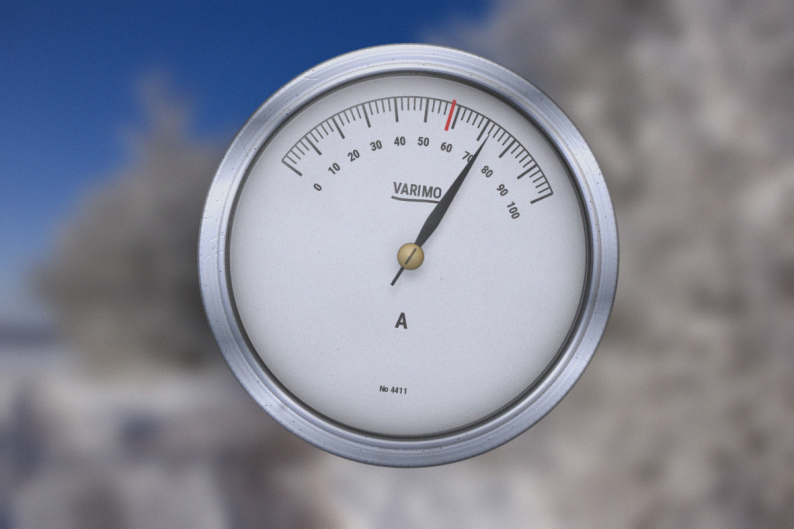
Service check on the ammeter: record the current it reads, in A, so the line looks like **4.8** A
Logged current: **72** A
